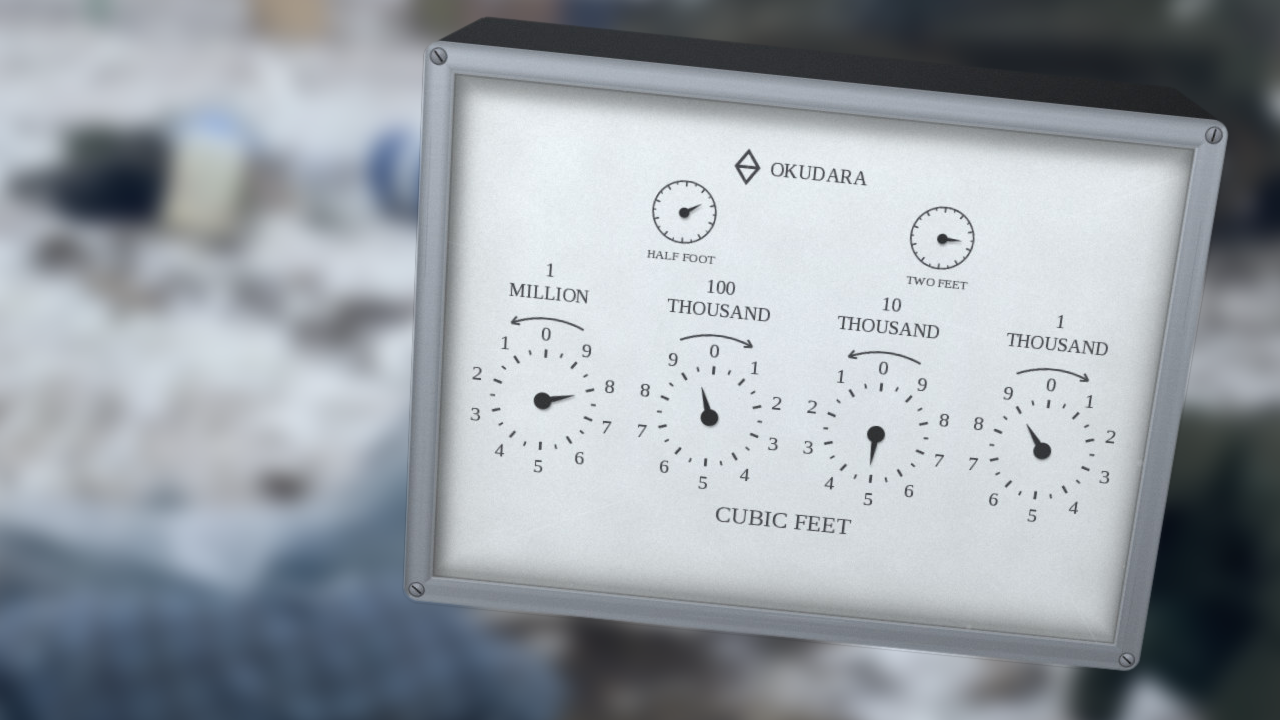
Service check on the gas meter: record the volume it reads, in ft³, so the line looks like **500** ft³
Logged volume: **794900** ft³
